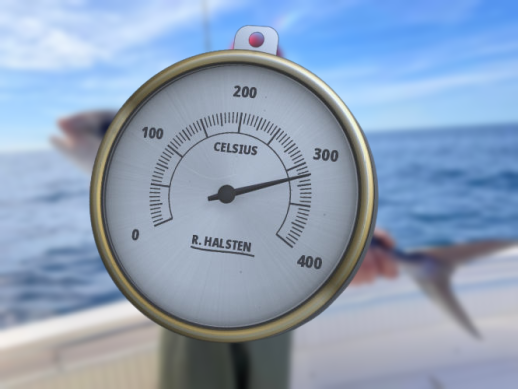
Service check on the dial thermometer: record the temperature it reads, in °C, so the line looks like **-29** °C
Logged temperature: **315** °C
